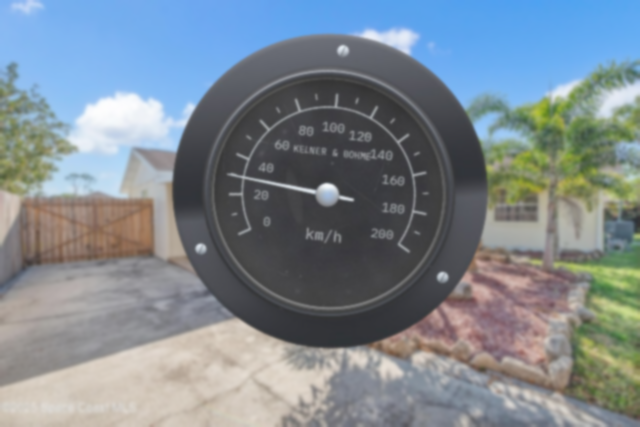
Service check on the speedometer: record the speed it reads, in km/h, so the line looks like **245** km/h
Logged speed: **30** km/h
